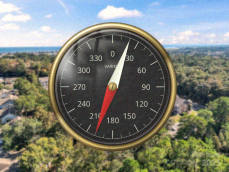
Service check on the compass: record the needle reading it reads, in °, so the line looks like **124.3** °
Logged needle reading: **200** °
